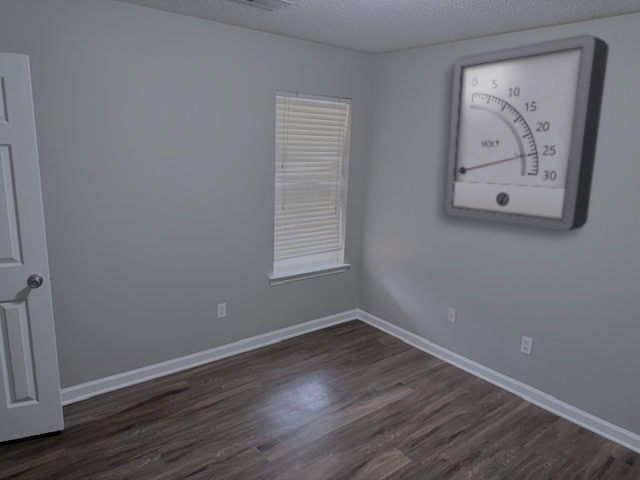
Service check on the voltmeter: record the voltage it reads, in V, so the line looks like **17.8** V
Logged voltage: **25** V
